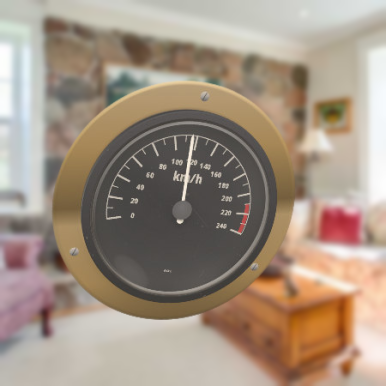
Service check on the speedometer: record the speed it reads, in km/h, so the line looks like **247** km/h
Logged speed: **115** km/h
